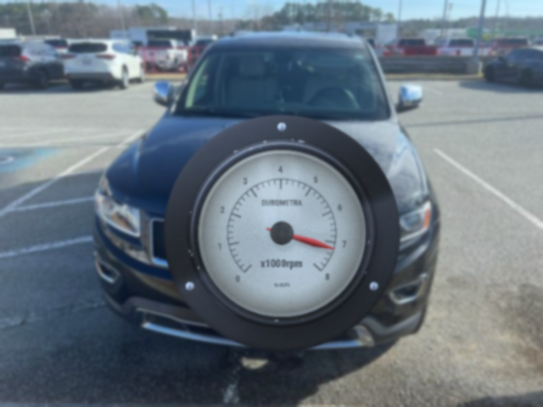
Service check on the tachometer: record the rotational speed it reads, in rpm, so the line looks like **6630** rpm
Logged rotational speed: **7200** rpm
